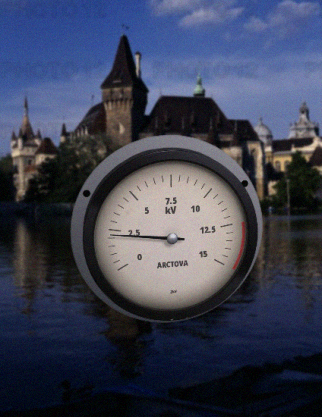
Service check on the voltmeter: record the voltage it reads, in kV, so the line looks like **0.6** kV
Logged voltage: **2.25** kV
